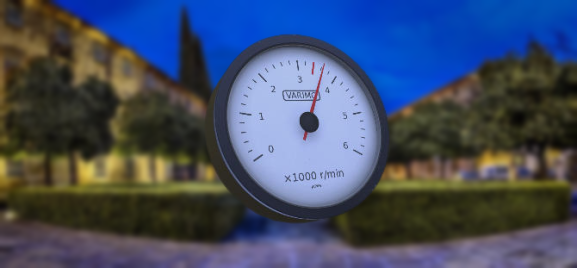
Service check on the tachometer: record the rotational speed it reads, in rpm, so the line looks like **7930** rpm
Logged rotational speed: **3600** rpm
